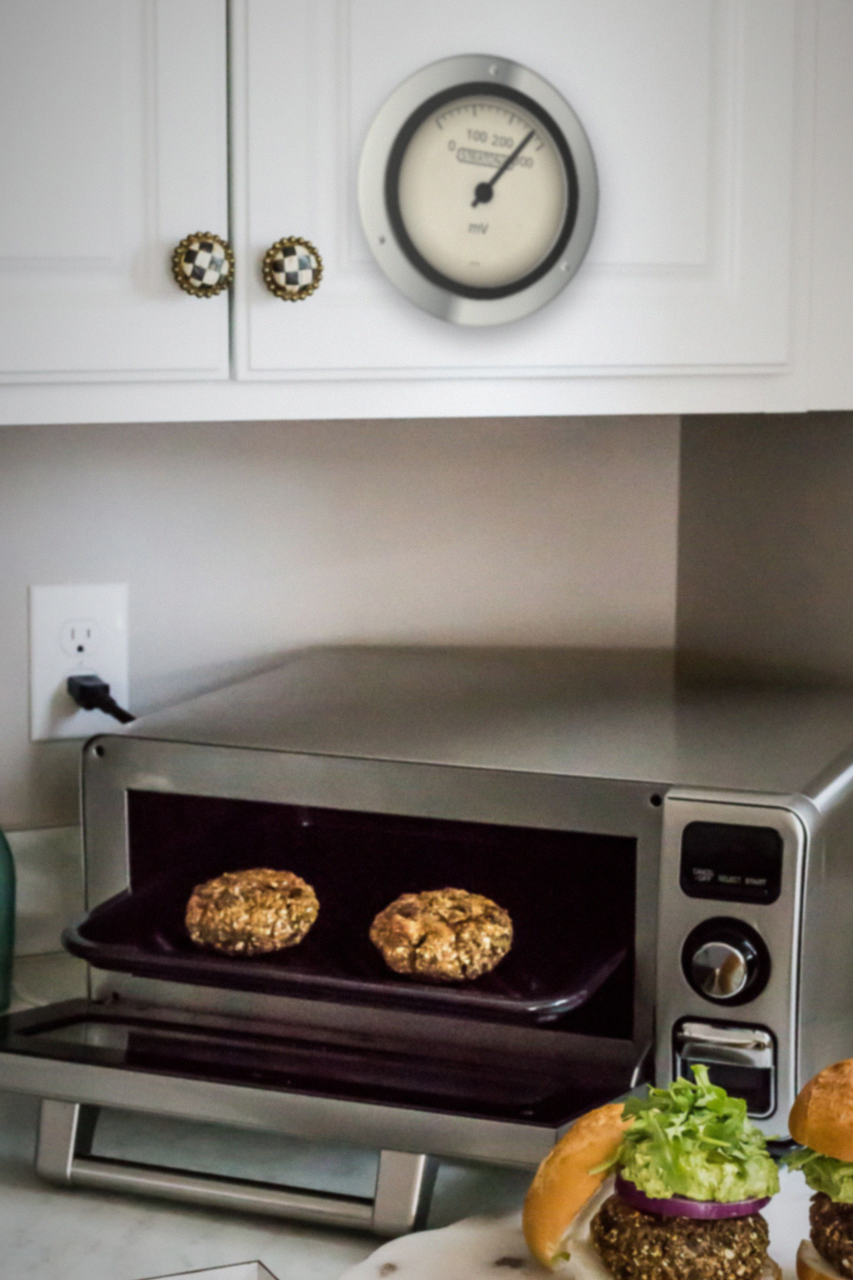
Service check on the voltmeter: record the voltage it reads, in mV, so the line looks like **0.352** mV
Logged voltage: **260** mV
